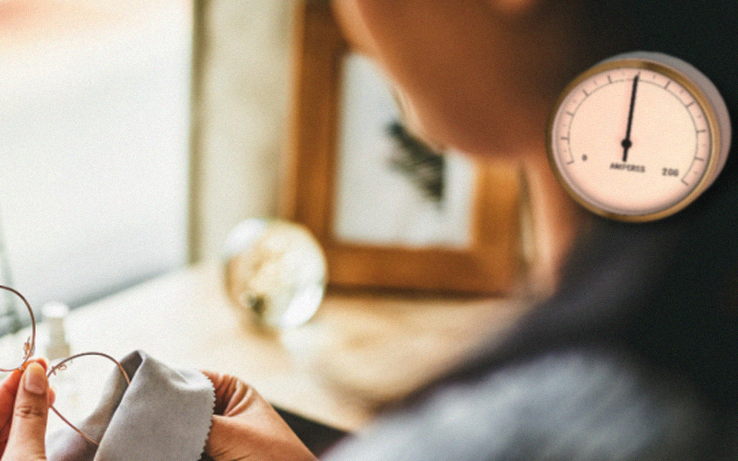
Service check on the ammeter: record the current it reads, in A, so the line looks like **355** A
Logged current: **100** A
